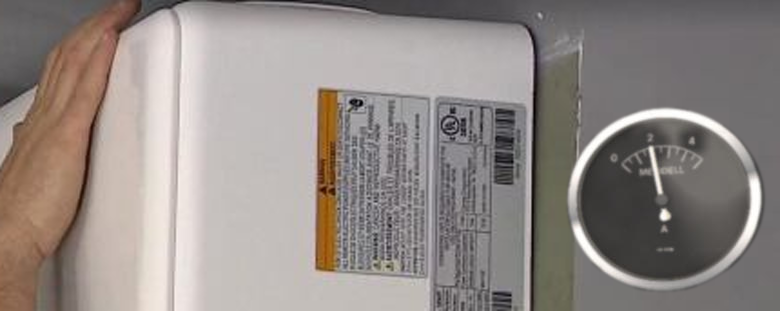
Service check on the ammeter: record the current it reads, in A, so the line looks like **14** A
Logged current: **2** A
